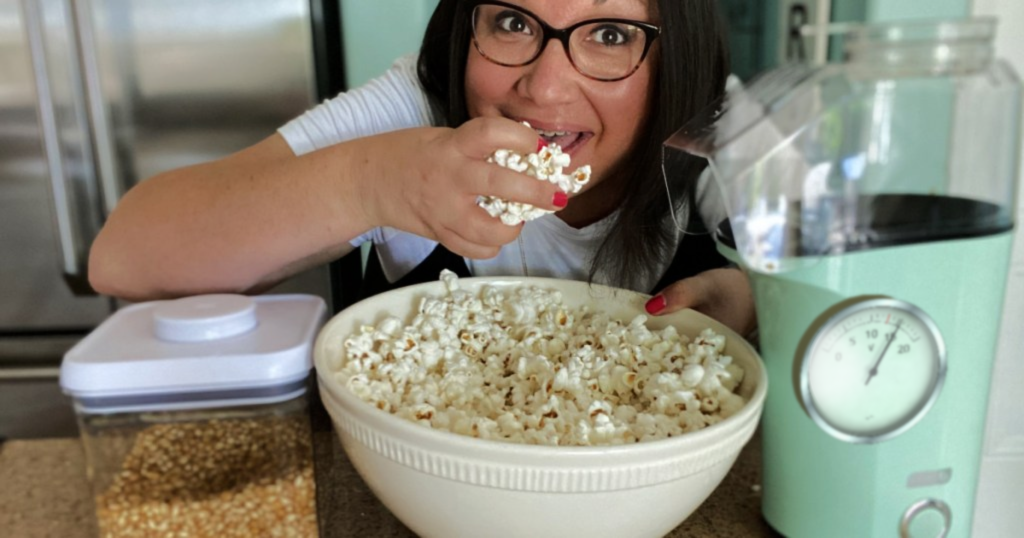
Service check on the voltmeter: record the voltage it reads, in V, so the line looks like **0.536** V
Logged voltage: **15** V
